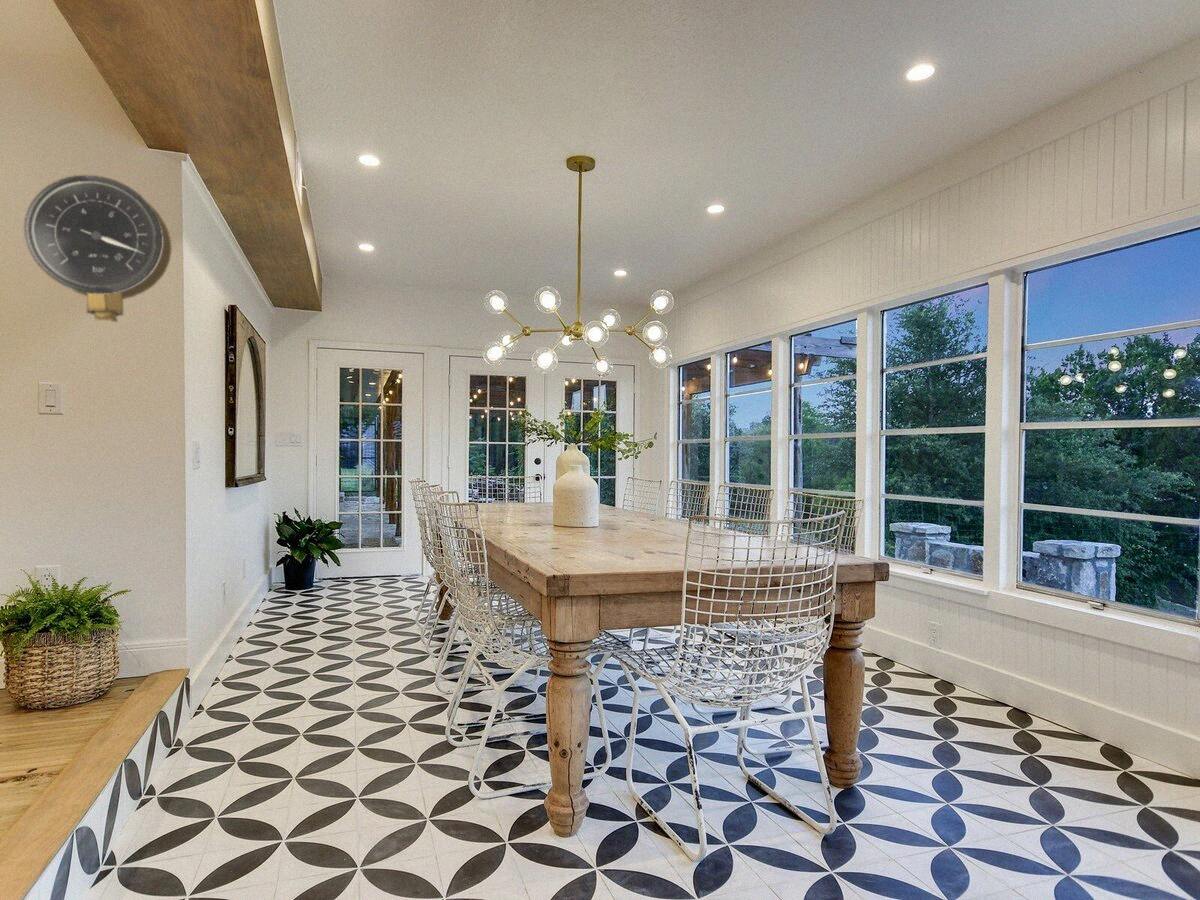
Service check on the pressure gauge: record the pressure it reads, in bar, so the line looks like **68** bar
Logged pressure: **9** bar
